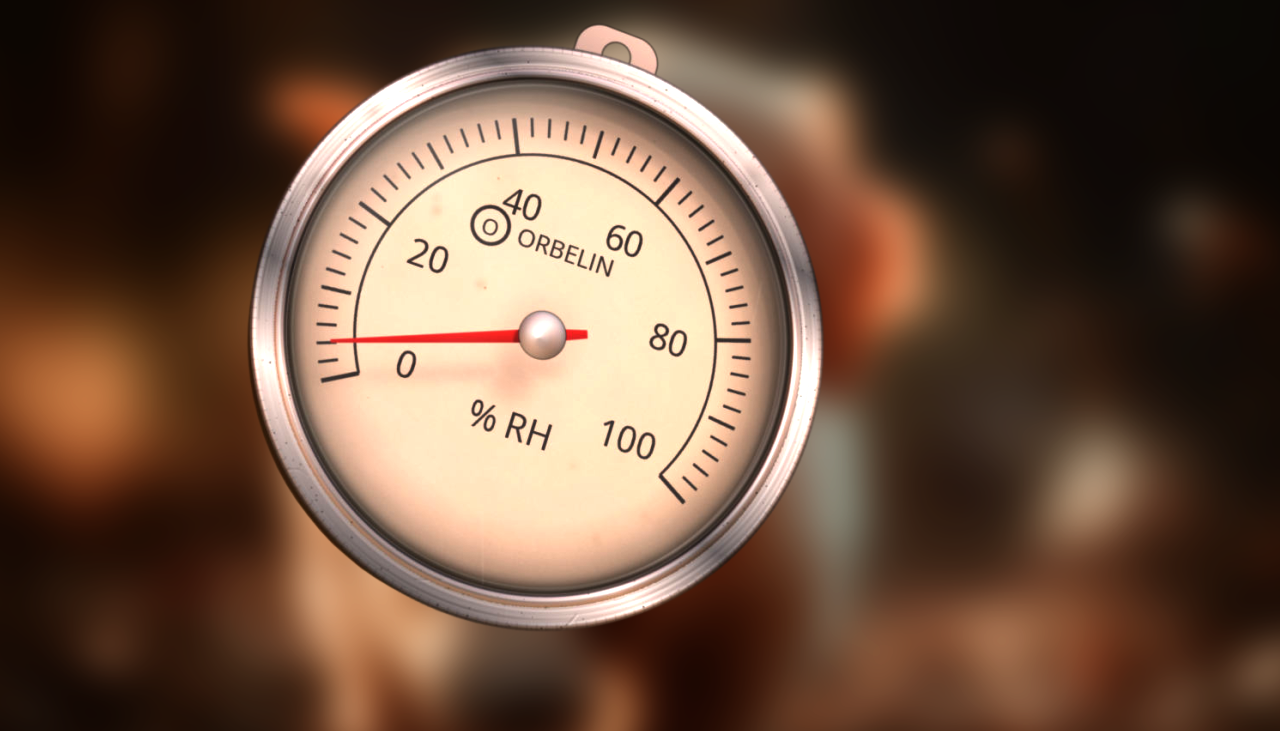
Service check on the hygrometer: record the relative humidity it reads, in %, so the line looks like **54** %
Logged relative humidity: **4** %
